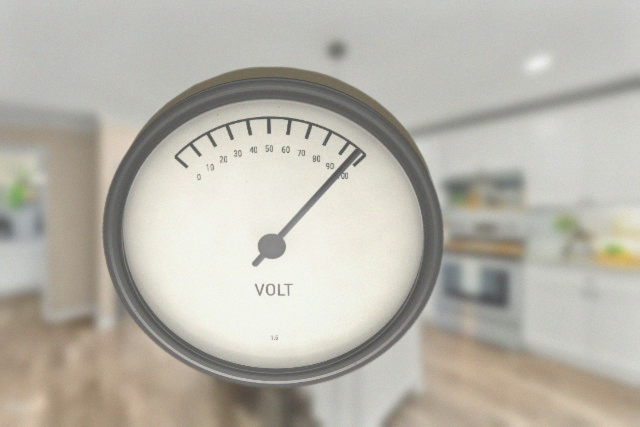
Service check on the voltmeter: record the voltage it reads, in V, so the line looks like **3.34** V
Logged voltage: **95** V
